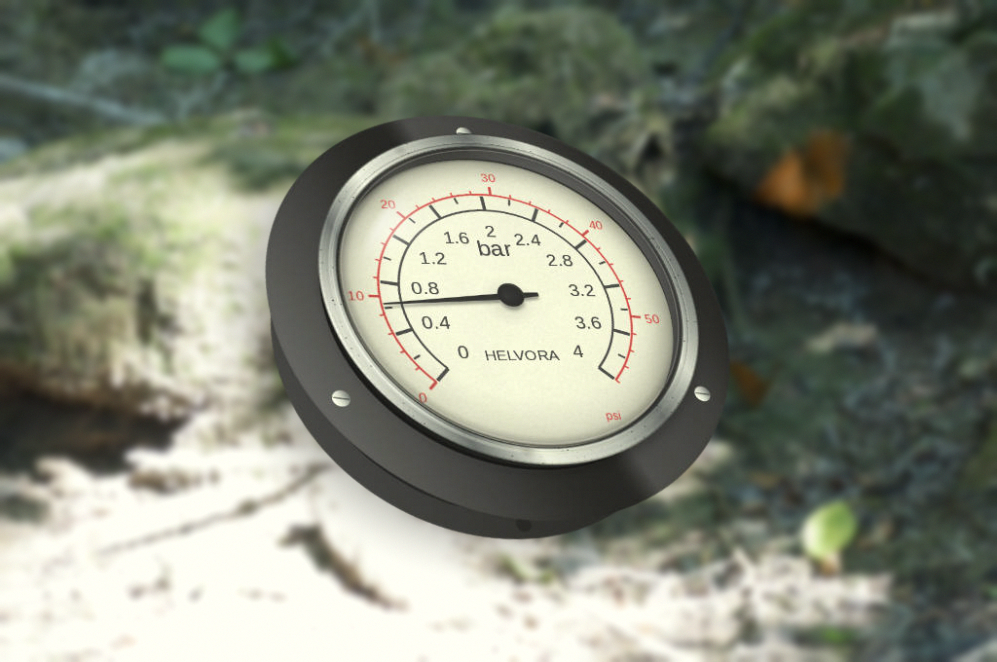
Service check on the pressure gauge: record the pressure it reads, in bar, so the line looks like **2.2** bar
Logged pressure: **0.6** bar
